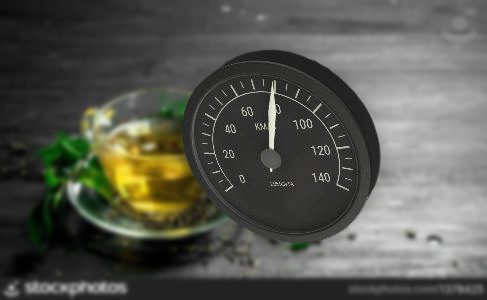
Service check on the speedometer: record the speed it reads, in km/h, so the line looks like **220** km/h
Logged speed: **80** km/h
